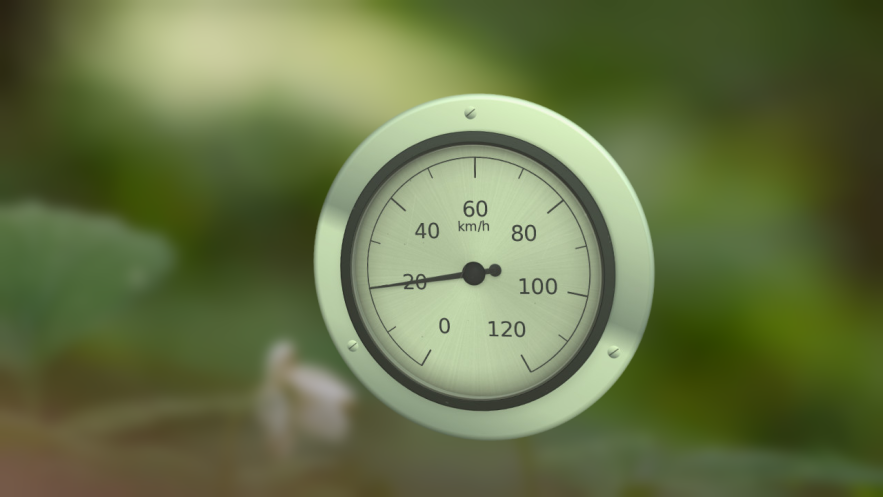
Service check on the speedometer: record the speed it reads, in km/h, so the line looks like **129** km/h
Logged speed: **20** km/h
